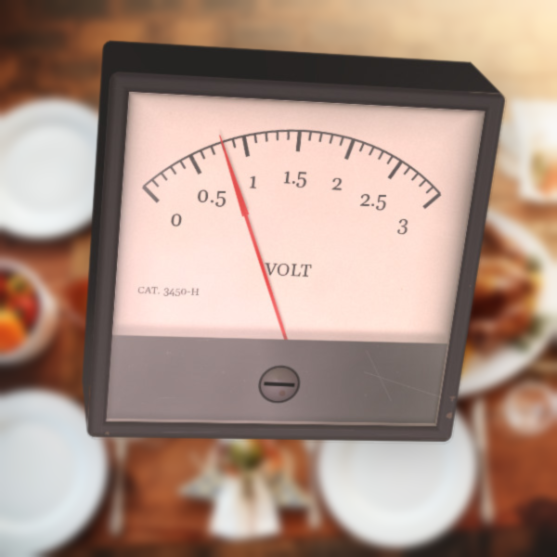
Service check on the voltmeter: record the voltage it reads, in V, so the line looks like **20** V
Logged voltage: **0.8** V
